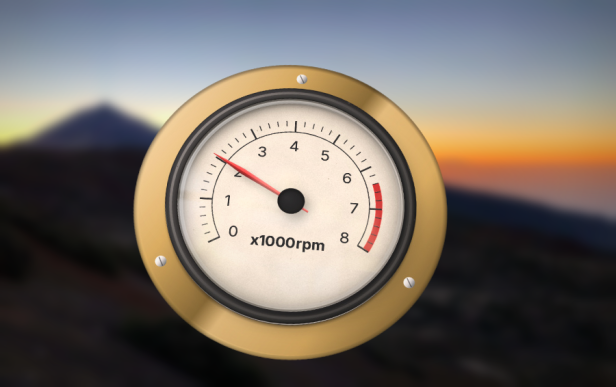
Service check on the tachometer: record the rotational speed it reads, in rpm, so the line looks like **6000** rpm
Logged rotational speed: **2000** rpm
